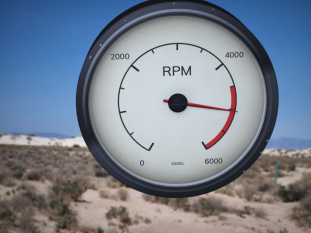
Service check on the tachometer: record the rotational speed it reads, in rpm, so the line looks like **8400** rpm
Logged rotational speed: **5000** rpm
